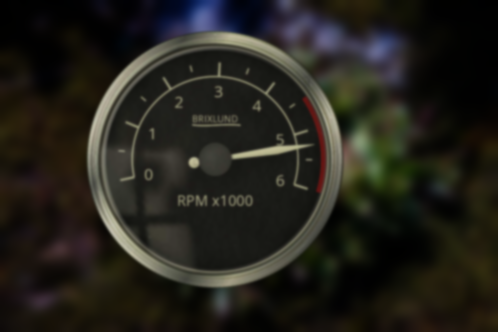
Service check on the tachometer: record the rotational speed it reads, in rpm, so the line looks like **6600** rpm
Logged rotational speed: **5250** rpm
